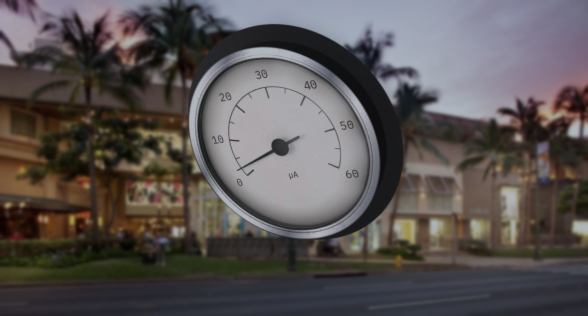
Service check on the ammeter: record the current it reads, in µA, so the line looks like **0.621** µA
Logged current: **2.5** µA
